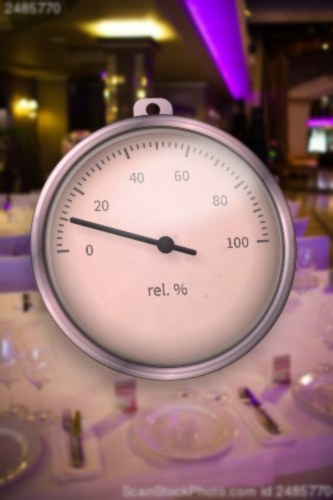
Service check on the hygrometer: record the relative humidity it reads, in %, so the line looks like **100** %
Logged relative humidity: **10** %
